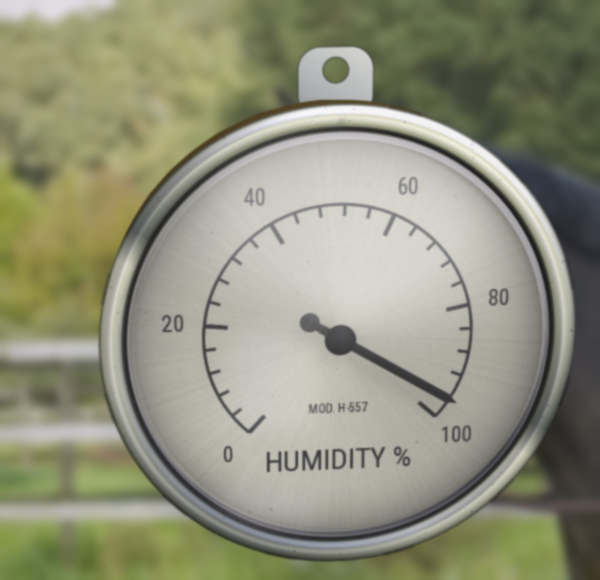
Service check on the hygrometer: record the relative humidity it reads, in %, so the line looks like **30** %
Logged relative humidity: **96** %
